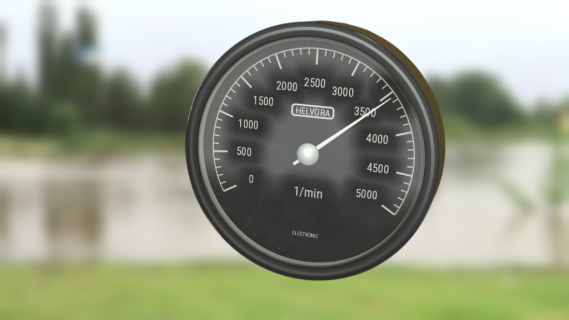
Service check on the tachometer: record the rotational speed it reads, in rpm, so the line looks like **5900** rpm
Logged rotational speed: **3550** rpm
